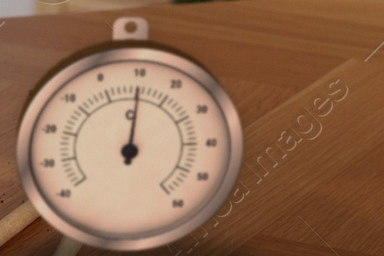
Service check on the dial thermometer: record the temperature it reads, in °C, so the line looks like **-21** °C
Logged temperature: **10** °C
